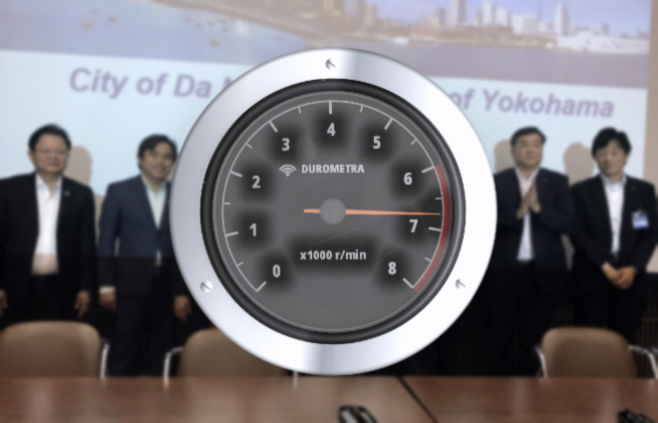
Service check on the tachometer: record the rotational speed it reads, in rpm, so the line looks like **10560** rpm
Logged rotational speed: **6750** rpm
